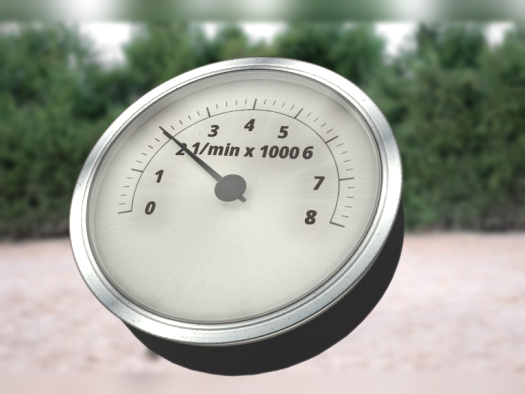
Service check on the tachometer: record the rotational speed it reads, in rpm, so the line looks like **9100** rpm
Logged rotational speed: **2000** rpm
